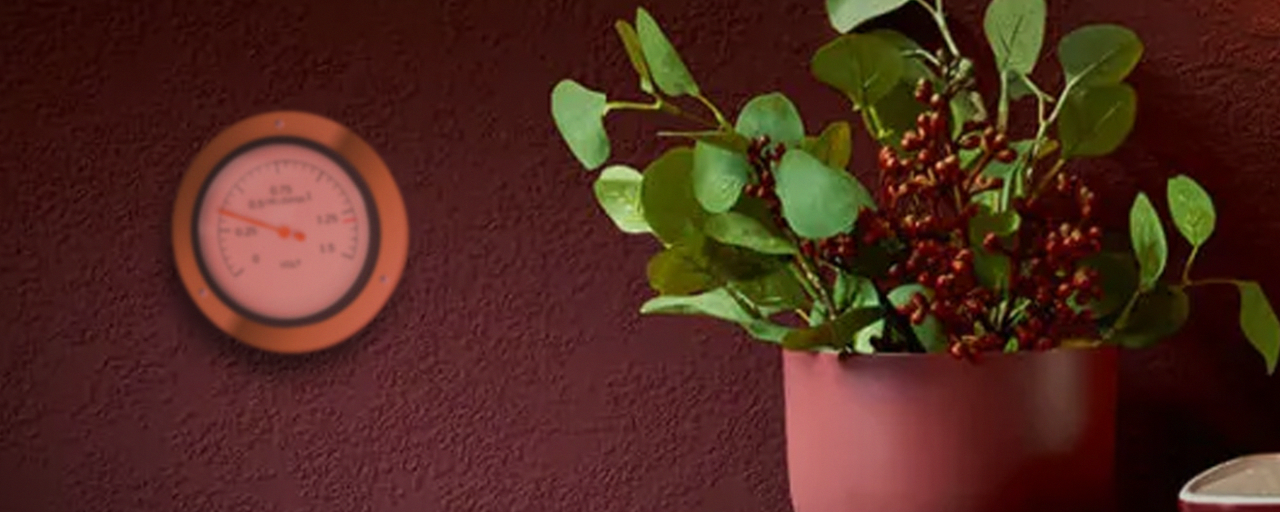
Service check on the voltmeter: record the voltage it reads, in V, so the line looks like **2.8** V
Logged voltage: **0.35** V
